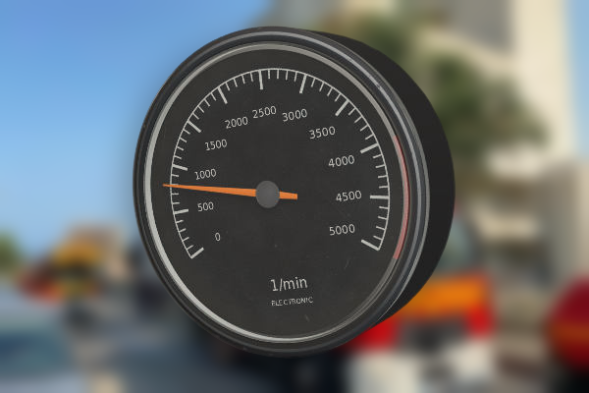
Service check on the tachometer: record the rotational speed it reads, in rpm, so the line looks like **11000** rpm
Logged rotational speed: **800** rpm
